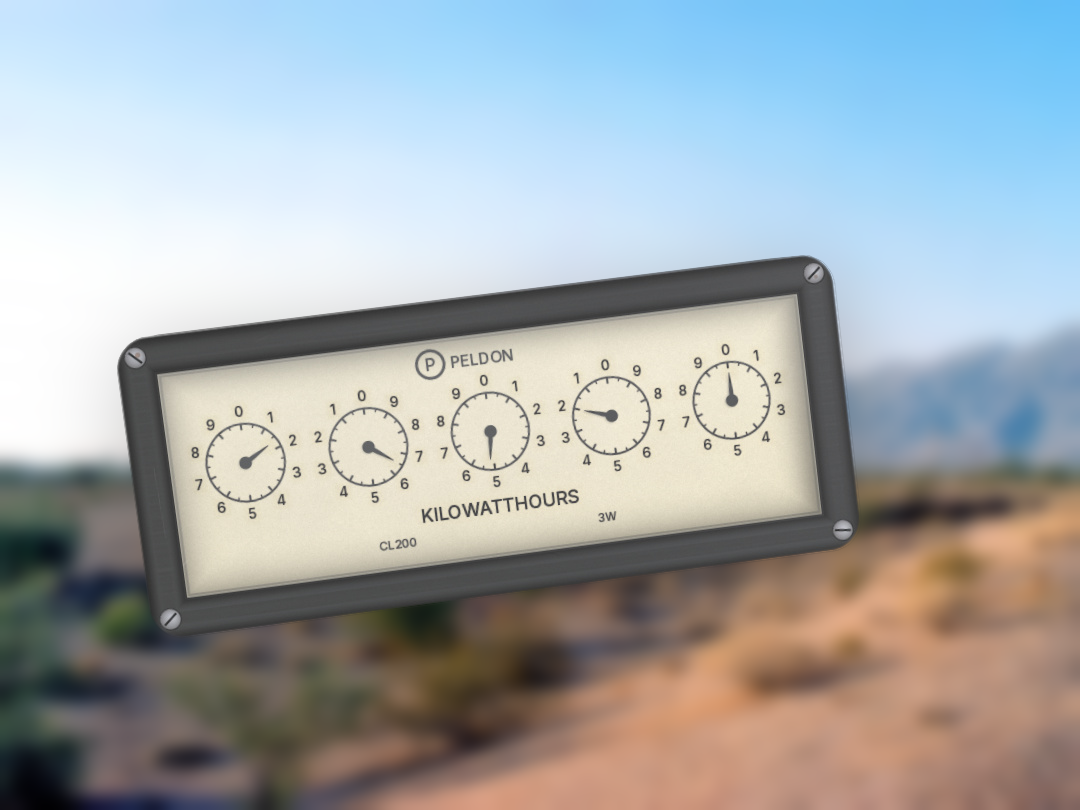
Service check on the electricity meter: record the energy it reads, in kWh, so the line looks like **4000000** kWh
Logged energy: **16520** kWh
